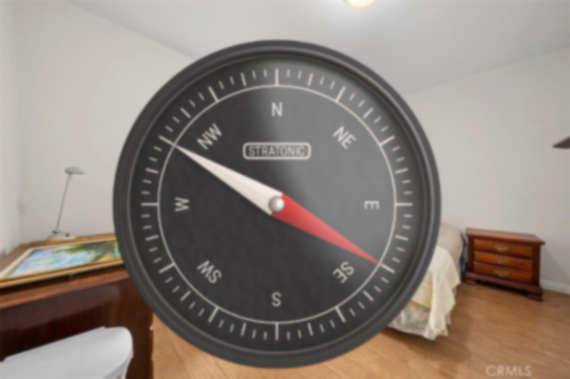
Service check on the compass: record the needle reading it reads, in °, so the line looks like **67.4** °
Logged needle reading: **120** °
